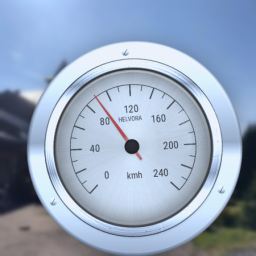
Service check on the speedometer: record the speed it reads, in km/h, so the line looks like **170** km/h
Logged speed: **90** km/h
